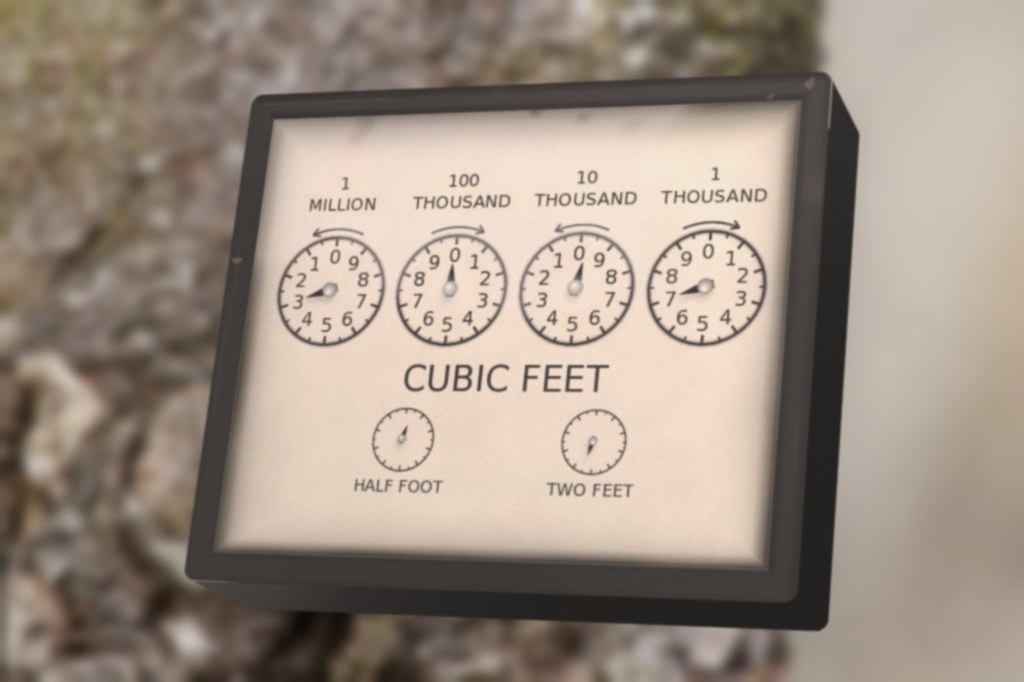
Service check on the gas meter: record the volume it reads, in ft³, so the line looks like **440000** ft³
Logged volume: **299700** ft³
